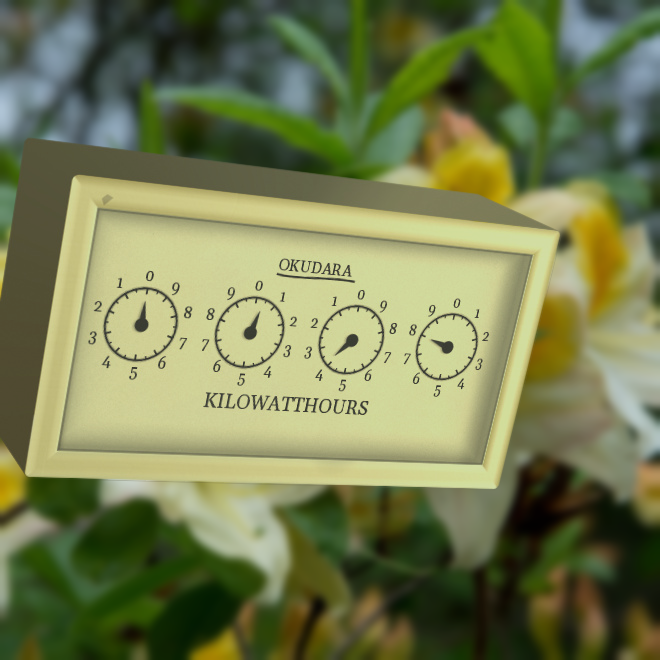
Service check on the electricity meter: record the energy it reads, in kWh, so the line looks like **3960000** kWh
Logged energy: **38** kWh
